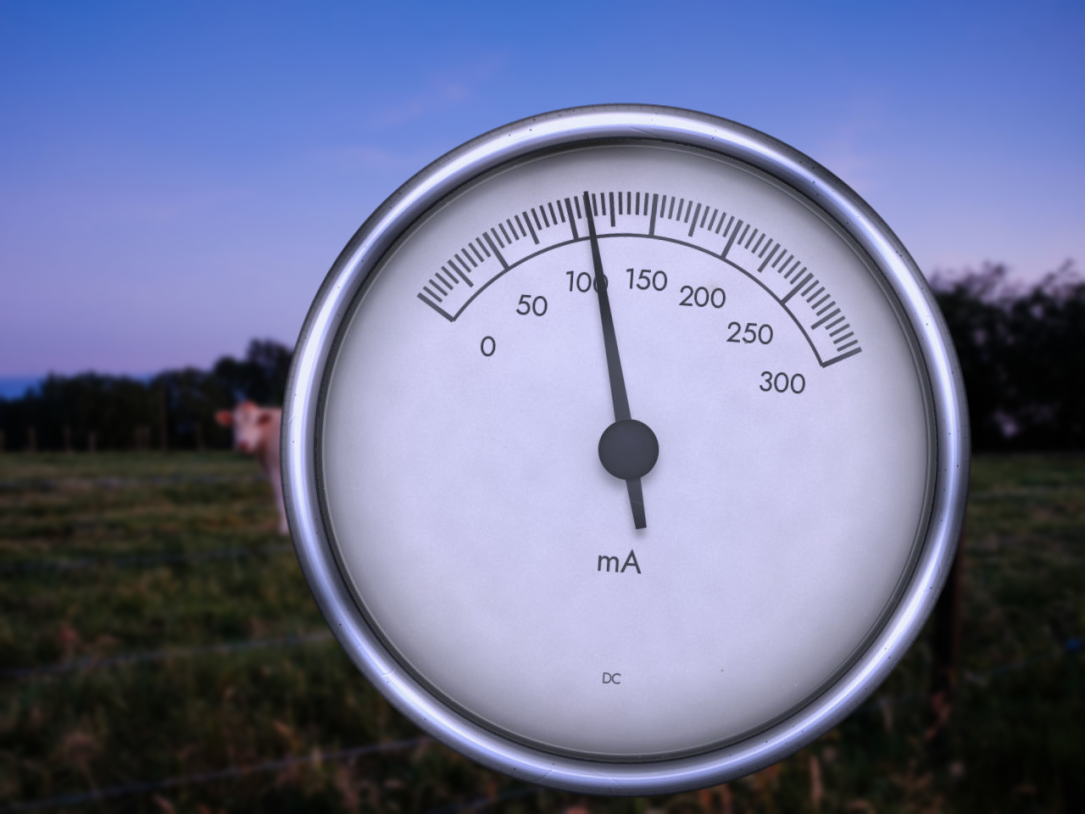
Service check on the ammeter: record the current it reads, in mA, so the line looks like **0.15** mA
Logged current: **110** mA
